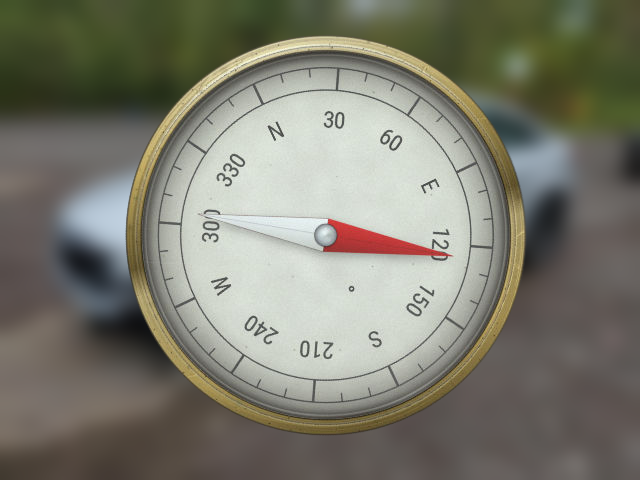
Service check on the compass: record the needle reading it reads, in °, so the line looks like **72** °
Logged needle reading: **125** °
